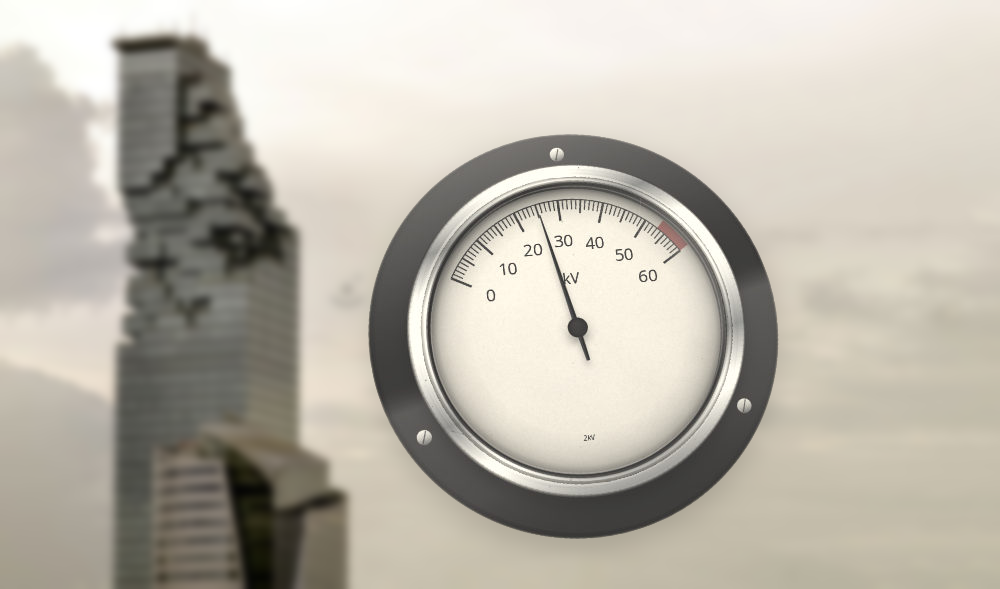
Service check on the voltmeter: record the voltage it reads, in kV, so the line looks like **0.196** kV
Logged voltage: **25** kV
